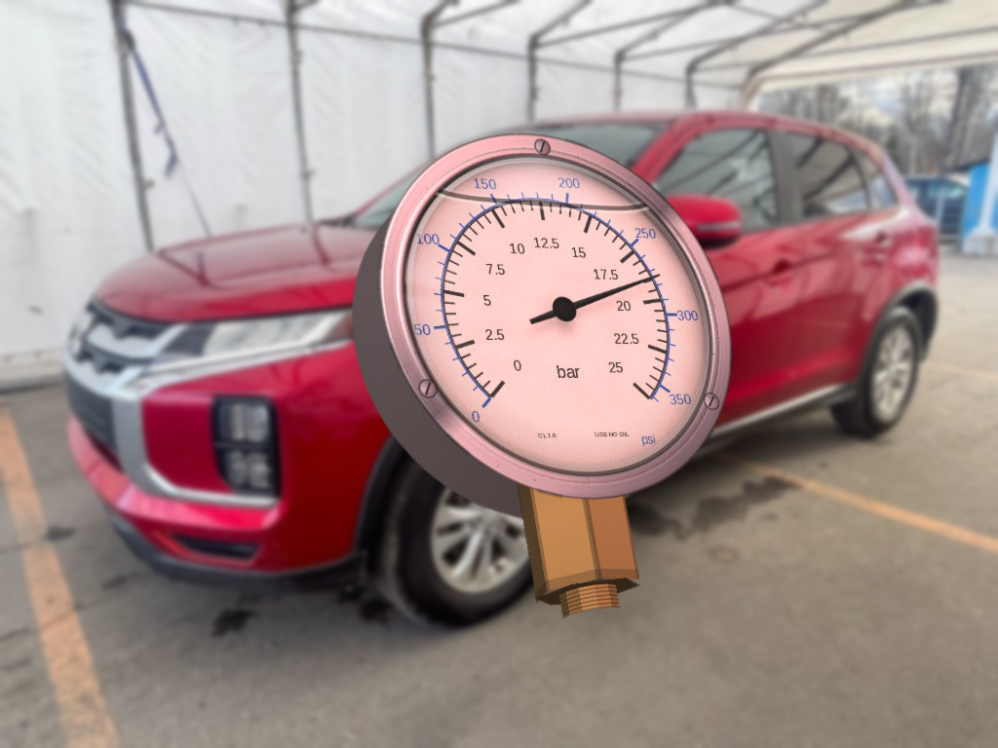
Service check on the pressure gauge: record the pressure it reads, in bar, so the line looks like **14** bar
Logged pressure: **19** bar
